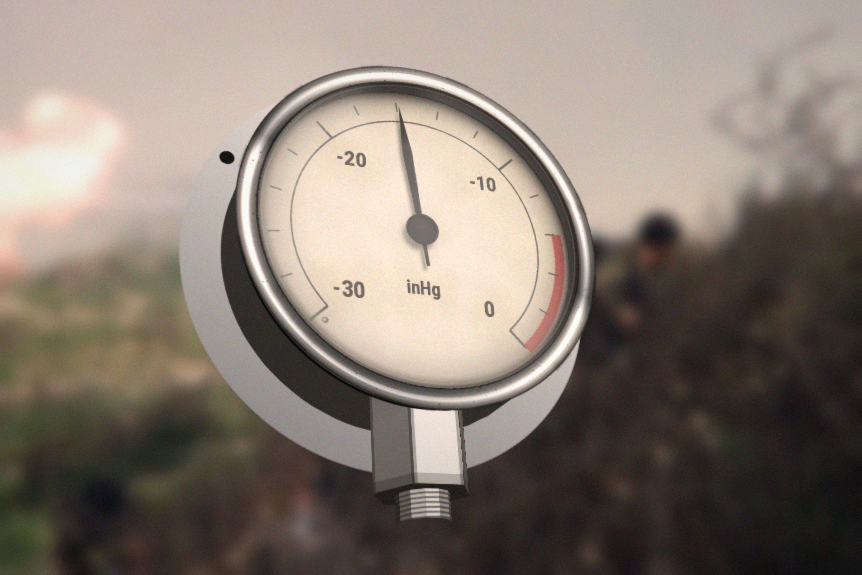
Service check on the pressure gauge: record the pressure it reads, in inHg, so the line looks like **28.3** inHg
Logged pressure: **-16** inHg
